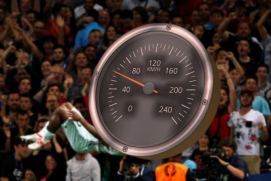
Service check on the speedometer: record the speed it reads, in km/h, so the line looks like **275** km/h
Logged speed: **60** km/h
